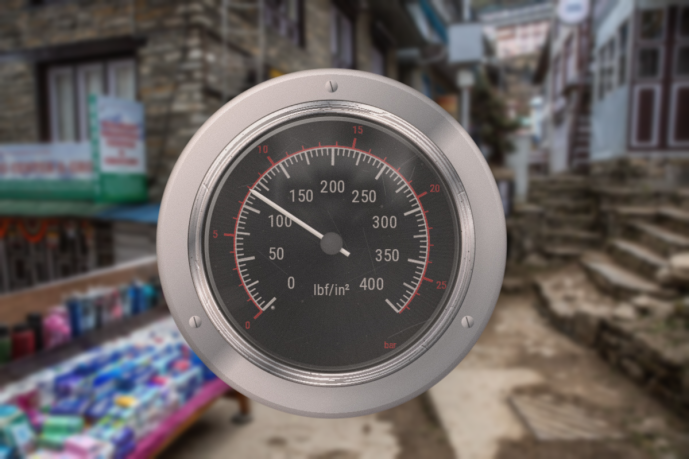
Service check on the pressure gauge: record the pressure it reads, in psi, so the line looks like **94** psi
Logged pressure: **115** psi
